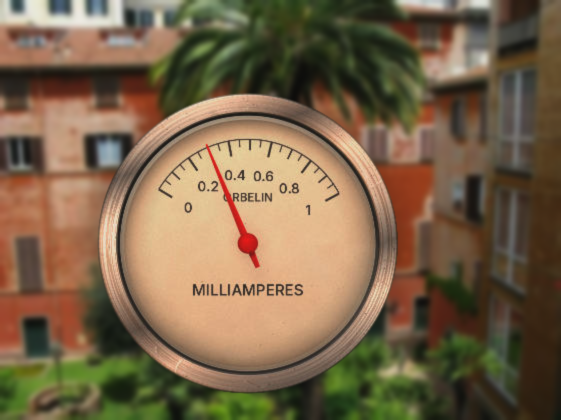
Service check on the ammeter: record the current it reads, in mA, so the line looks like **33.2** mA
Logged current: **0.3** mA
